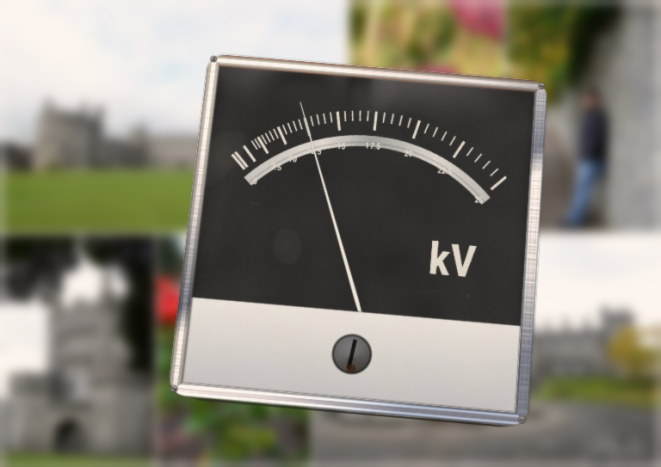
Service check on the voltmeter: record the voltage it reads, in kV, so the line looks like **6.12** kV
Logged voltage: **12.5** kV
